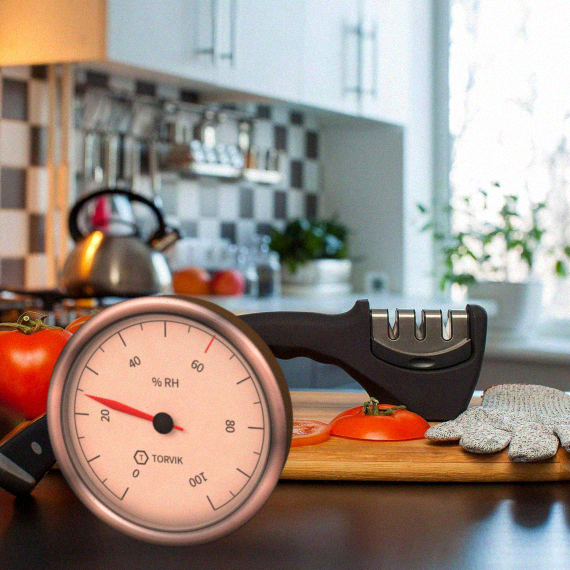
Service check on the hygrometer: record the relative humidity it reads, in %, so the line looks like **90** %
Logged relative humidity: **25** %
